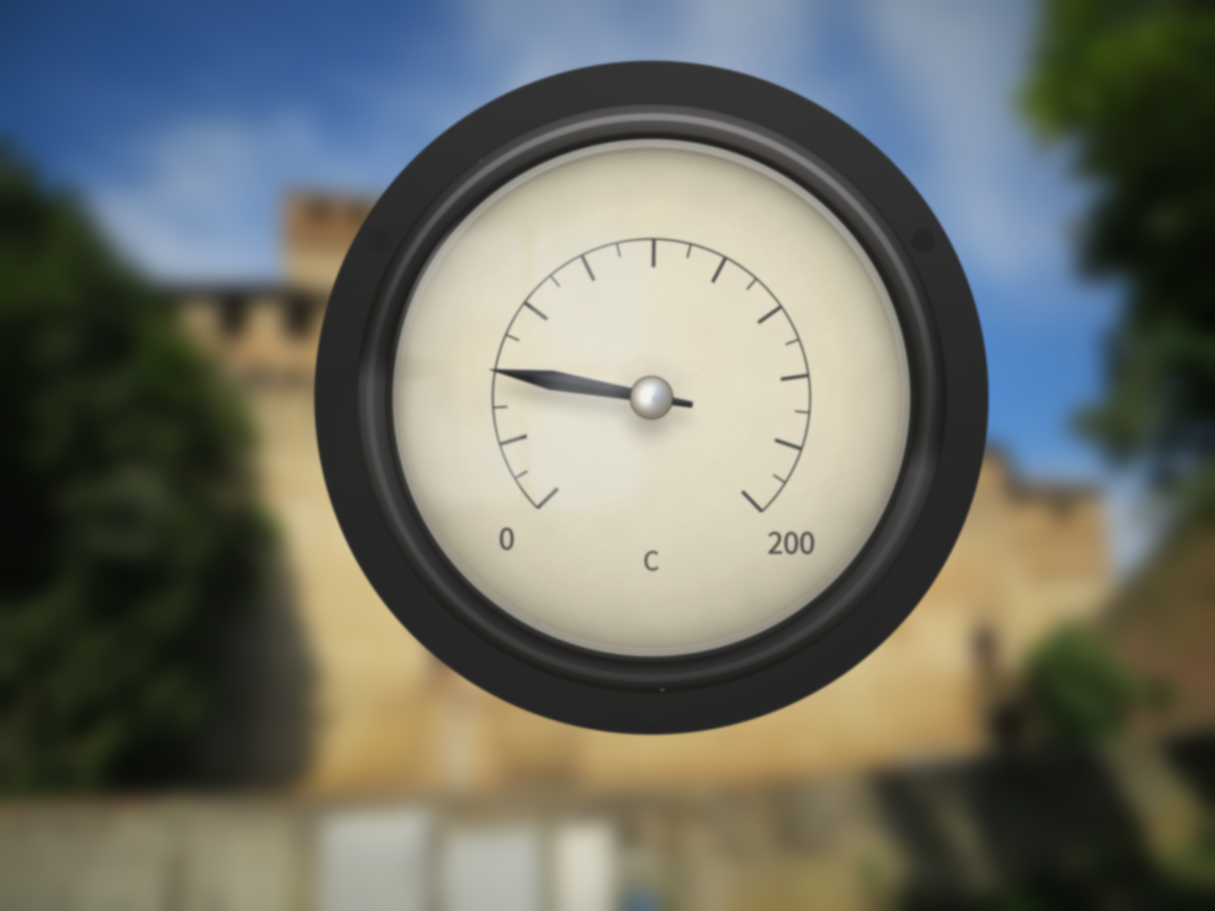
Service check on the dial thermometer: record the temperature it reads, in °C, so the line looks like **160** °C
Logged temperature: **40** °C
